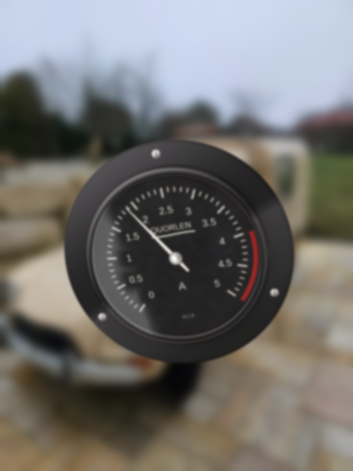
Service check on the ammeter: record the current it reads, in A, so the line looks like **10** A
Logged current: **1.9** A
